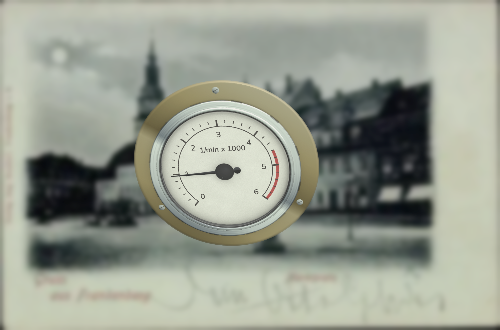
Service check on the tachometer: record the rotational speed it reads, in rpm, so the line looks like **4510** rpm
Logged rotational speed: **1000** rpm
